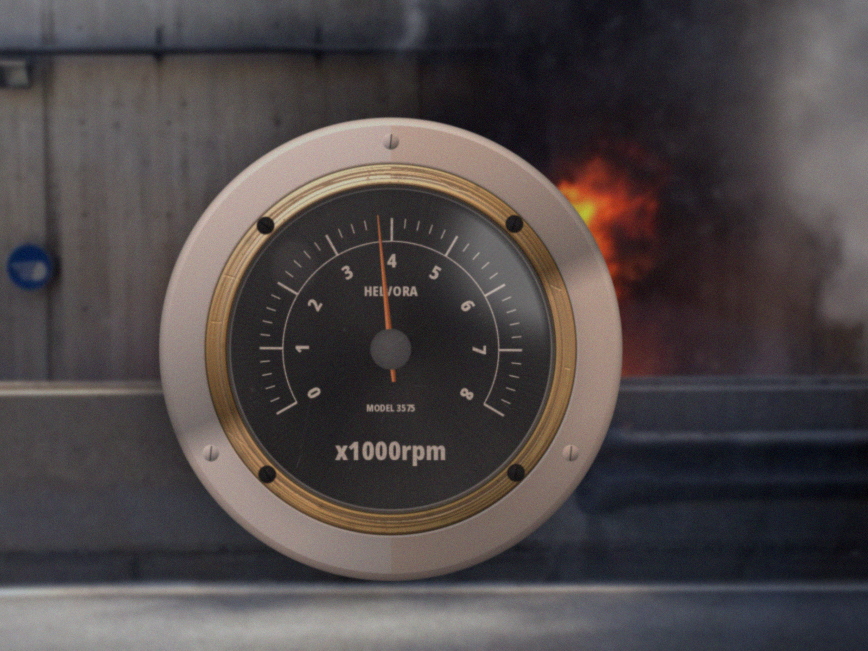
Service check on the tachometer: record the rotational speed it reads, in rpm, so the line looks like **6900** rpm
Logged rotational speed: **3800** rpm
